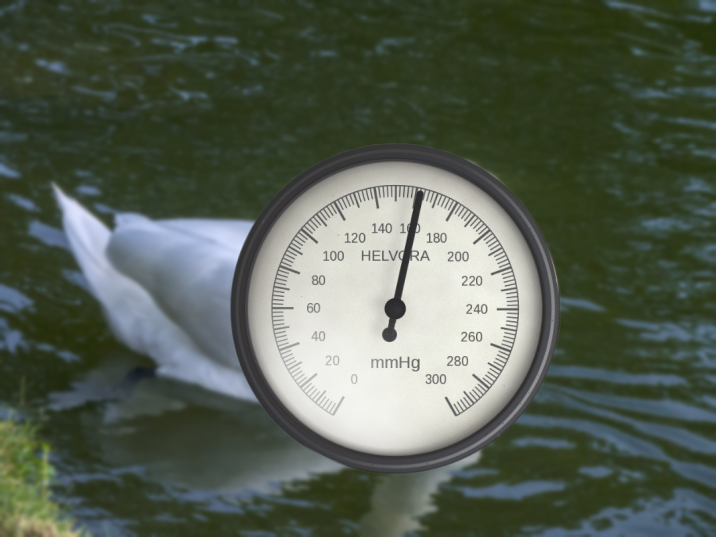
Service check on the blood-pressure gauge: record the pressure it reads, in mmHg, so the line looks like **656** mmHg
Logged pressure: **162** mmHg
